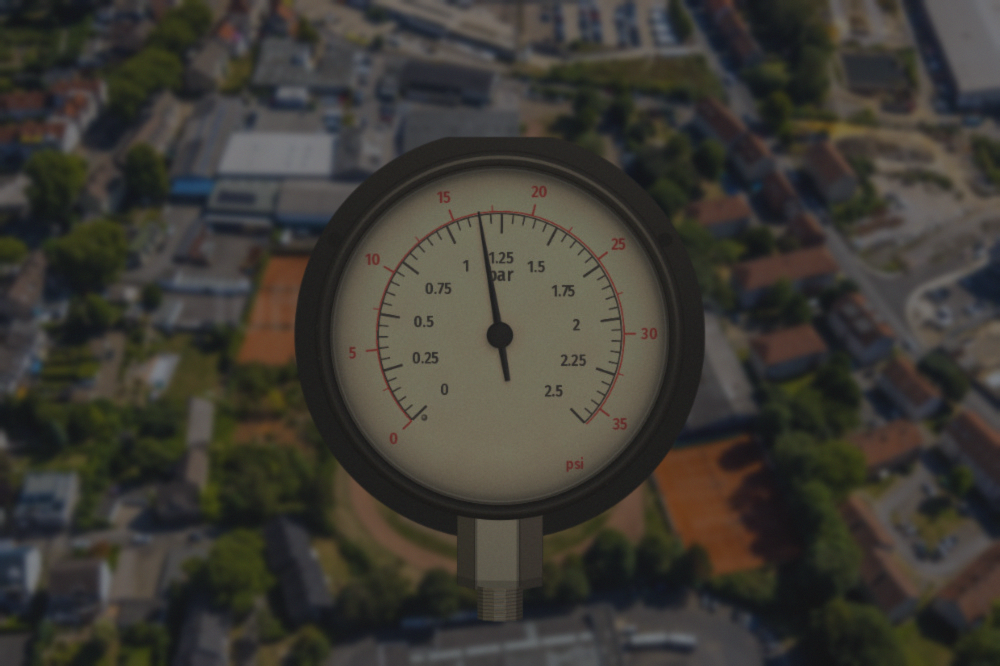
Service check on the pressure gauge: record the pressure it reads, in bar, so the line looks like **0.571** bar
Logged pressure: **1.15** bar
